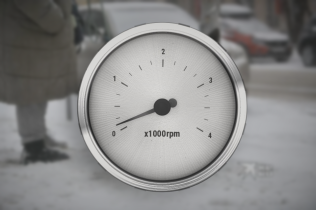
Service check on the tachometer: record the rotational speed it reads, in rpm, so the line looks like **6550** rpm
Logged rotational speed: **125** rpm
